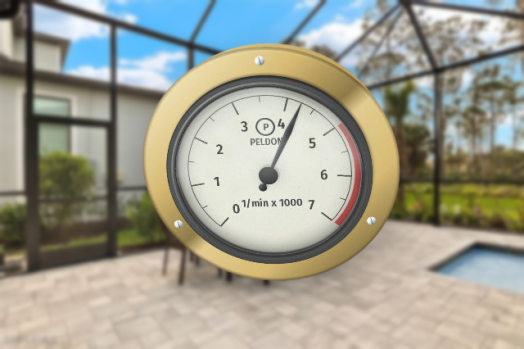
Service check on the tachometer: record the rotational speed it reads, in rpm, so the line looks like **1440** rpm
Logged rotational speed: **4250** rpm
